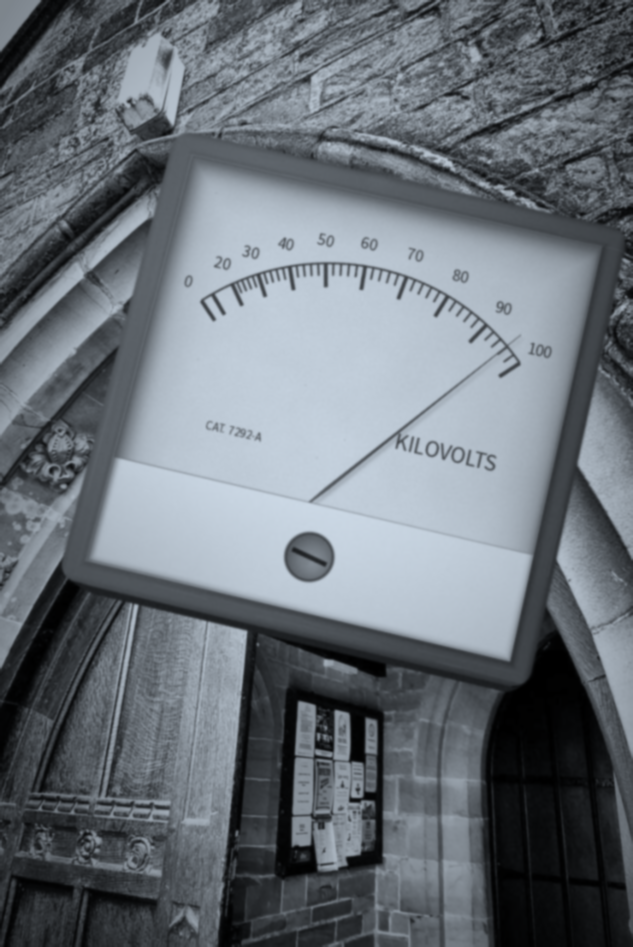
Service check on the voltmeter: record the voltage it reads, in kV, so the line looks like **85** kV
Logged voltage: **96** kV
